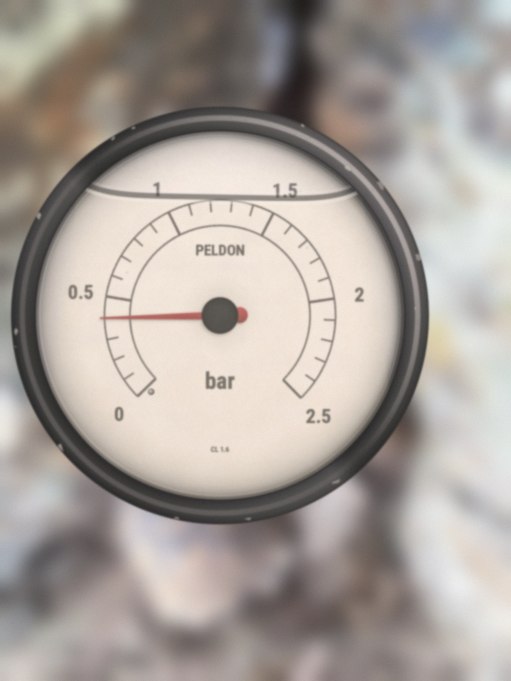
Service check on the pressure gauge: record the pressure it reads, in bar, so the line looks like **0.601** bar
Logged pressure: **0.4** bar
